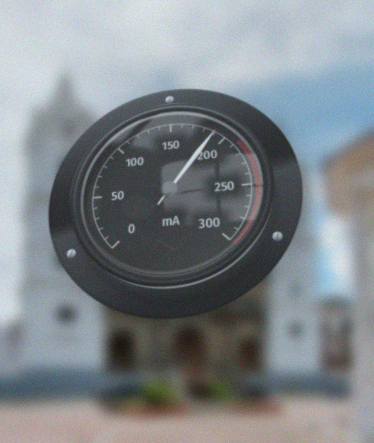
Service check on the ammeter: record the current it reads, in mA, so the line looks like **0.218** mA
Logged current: **190** mA
